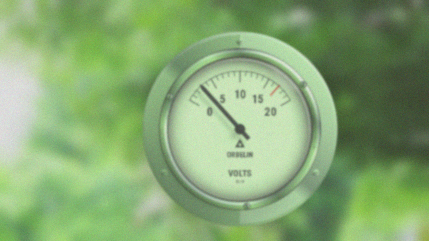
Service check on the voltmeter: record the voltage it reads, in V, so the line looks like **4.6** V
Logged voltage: **3** V
